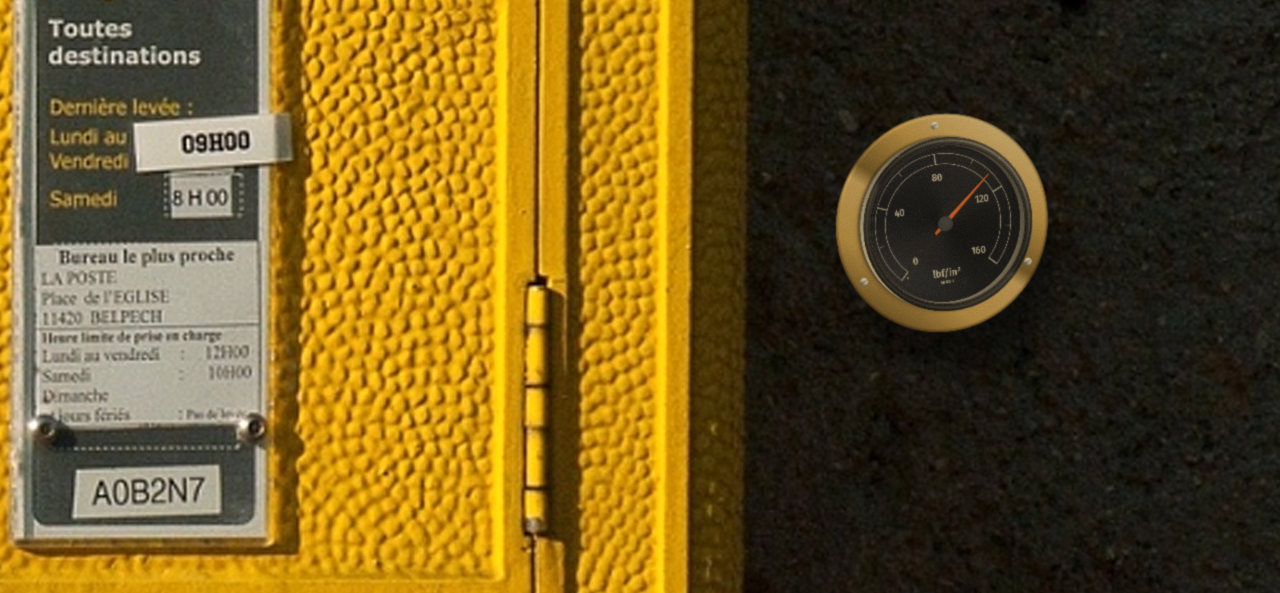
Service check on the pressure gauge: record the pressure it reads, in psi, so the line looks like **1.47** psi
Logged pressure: **110** psi
